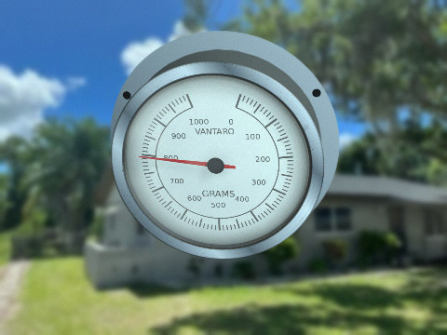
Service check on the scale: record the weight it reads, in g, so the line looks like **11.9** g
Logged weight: **800** g
